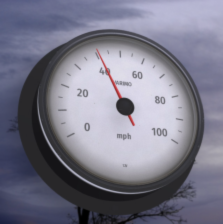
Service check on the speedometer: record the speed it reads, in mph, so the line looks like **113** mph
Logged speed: **40** mph
